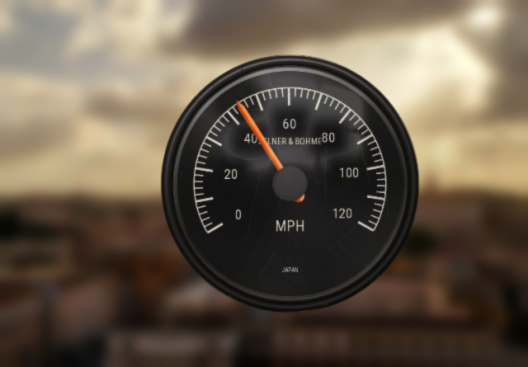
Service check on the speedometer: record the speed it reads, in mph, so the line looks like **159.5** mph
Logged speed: **44** mph
